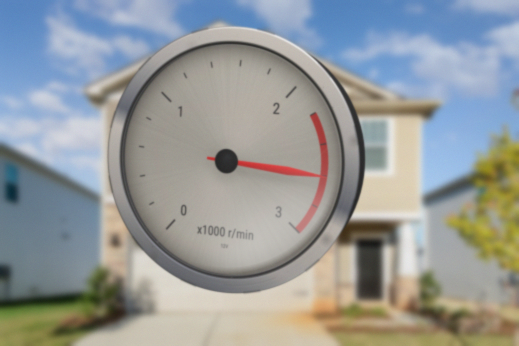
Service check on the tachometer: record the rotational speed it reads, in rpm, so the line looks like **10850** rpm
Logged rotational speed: **2600** rpm
